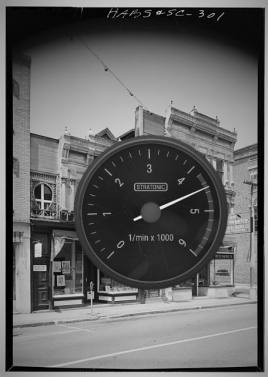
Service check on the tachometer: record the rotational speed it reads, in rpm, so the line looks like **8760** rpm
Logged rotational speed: **4500** rpm
